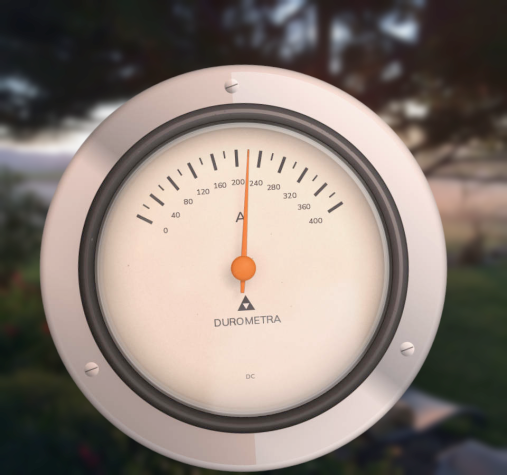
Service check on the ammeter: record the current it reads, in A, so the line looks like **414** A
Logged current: **220** A
